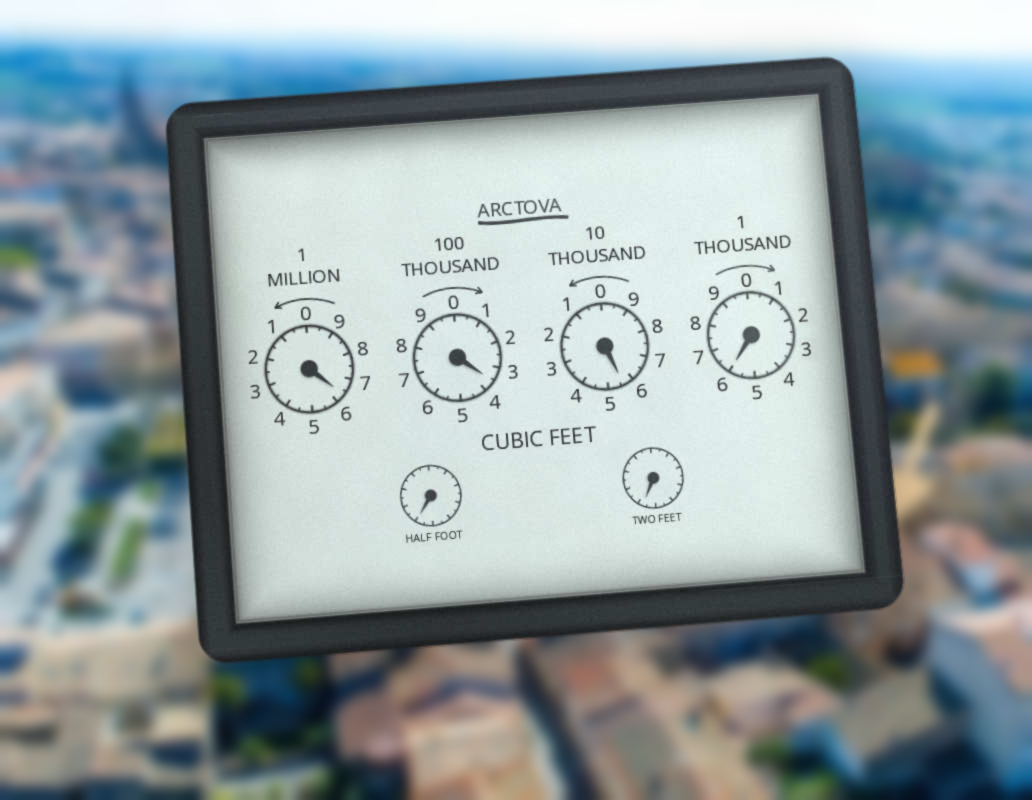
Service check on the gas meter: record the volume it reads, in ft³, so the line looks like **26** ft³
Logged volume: **635600** ft³
